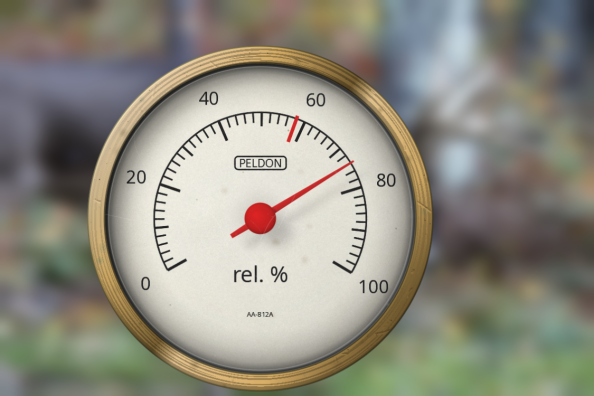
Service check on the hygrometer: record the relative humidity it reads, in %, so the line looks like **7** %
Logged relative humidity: **74** %
